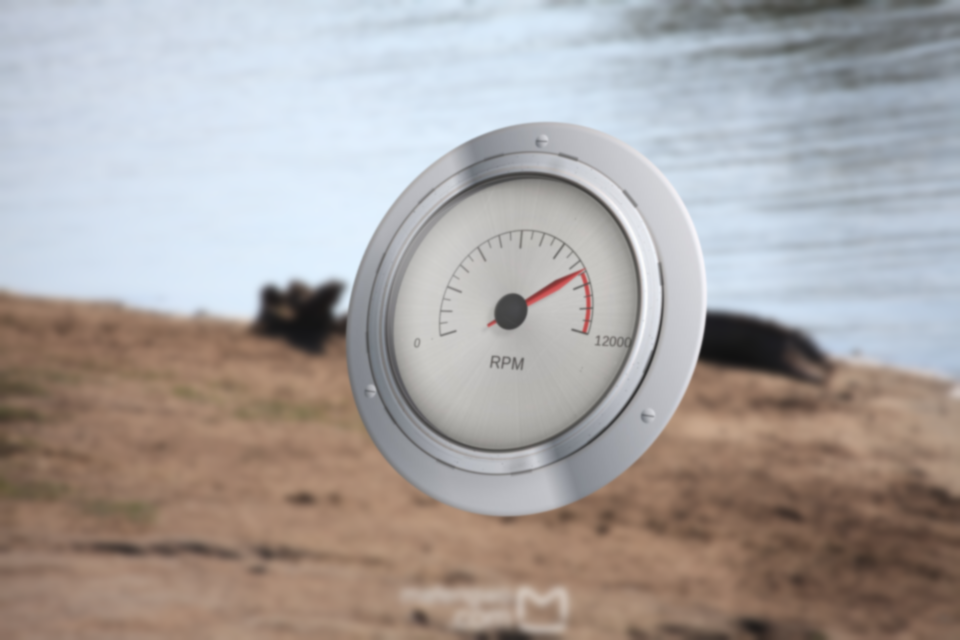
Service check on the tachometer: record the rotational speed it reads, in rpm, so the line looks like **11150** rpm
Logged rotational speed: **9500** rpm
